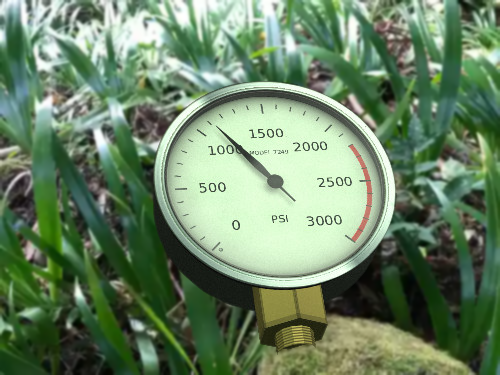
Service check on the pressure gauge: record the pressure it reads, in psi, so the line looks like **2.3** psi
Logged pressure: **1100** psi
